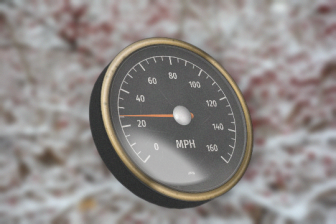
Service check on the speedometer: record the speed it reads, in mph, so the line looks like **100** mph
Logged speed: **25** mph
